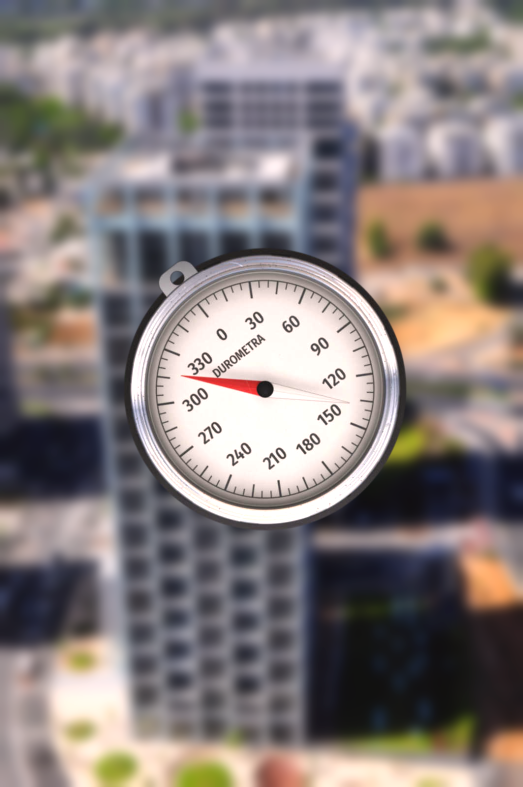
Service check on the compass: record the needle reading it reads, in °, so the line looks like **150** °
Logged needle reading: **317.5** °
